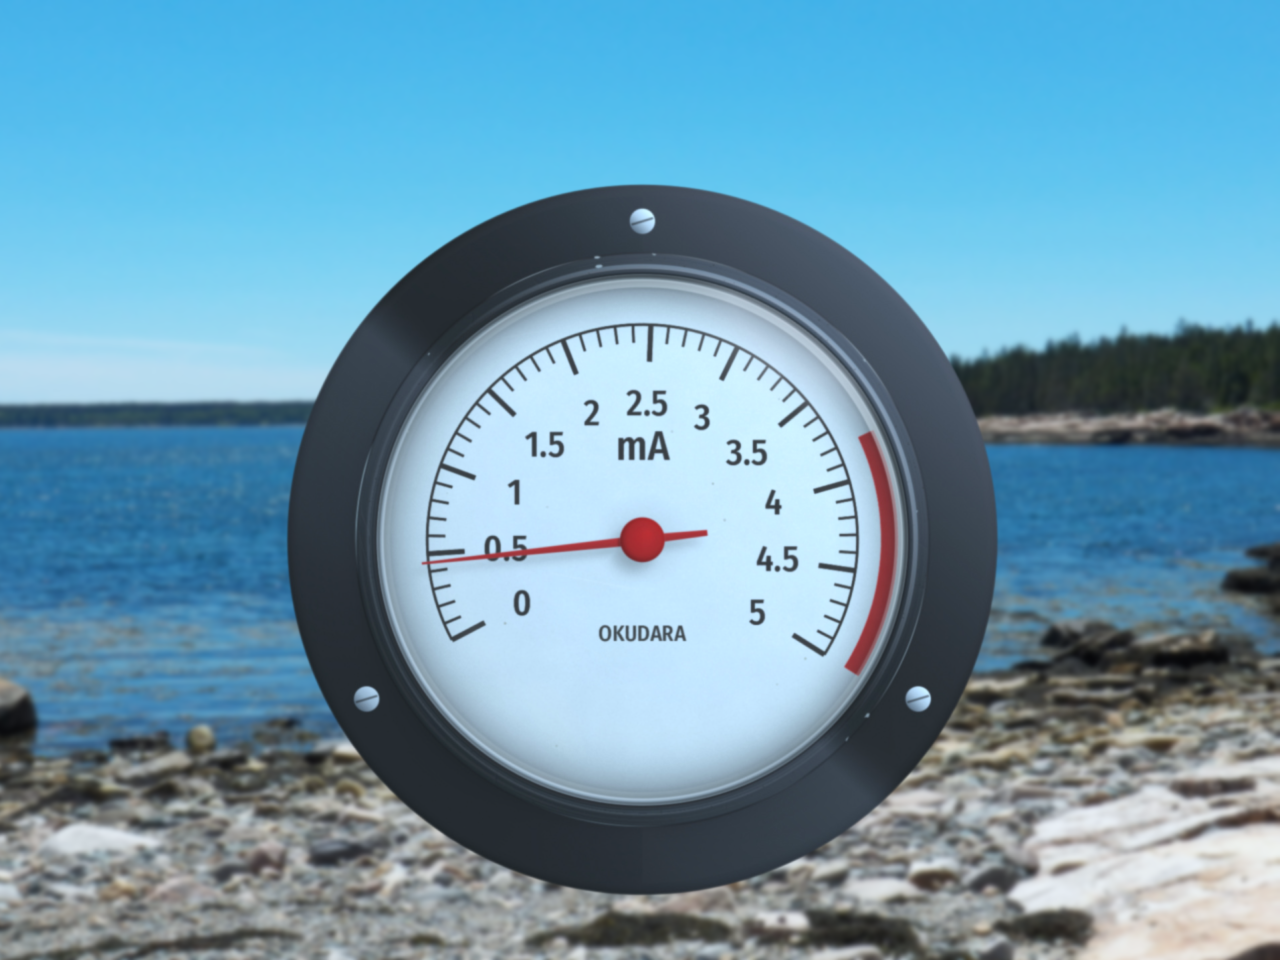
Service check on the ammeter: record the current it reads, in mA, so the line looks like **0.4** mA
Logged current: **0.45** mA
